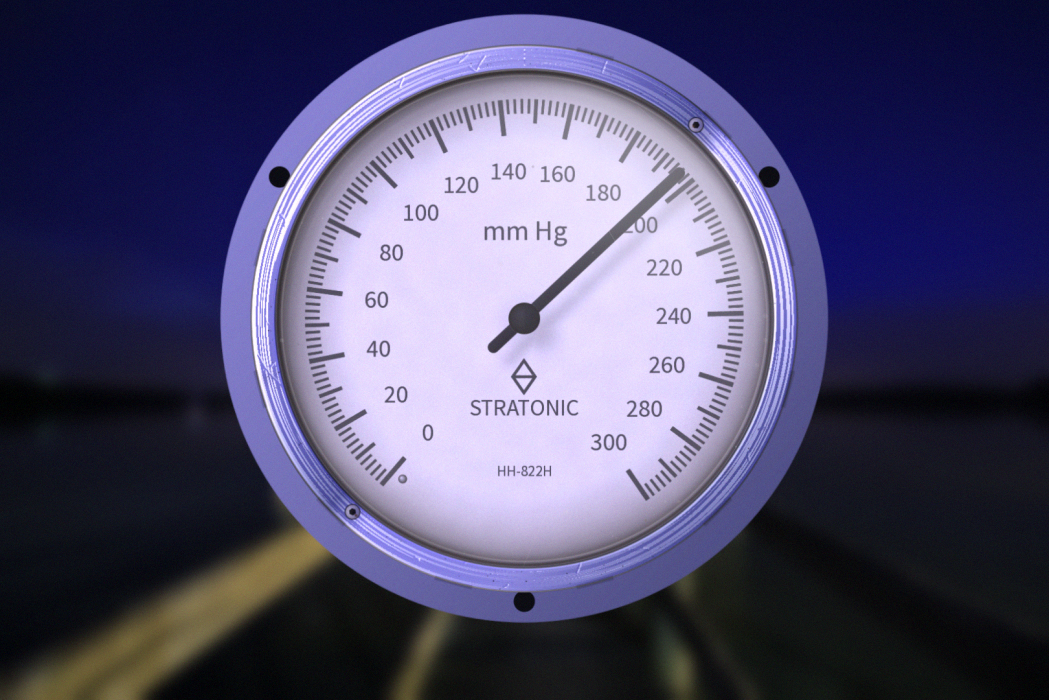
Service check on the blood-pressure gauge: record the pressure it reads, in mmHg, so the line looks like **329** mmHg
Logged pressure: **196** mmHg
